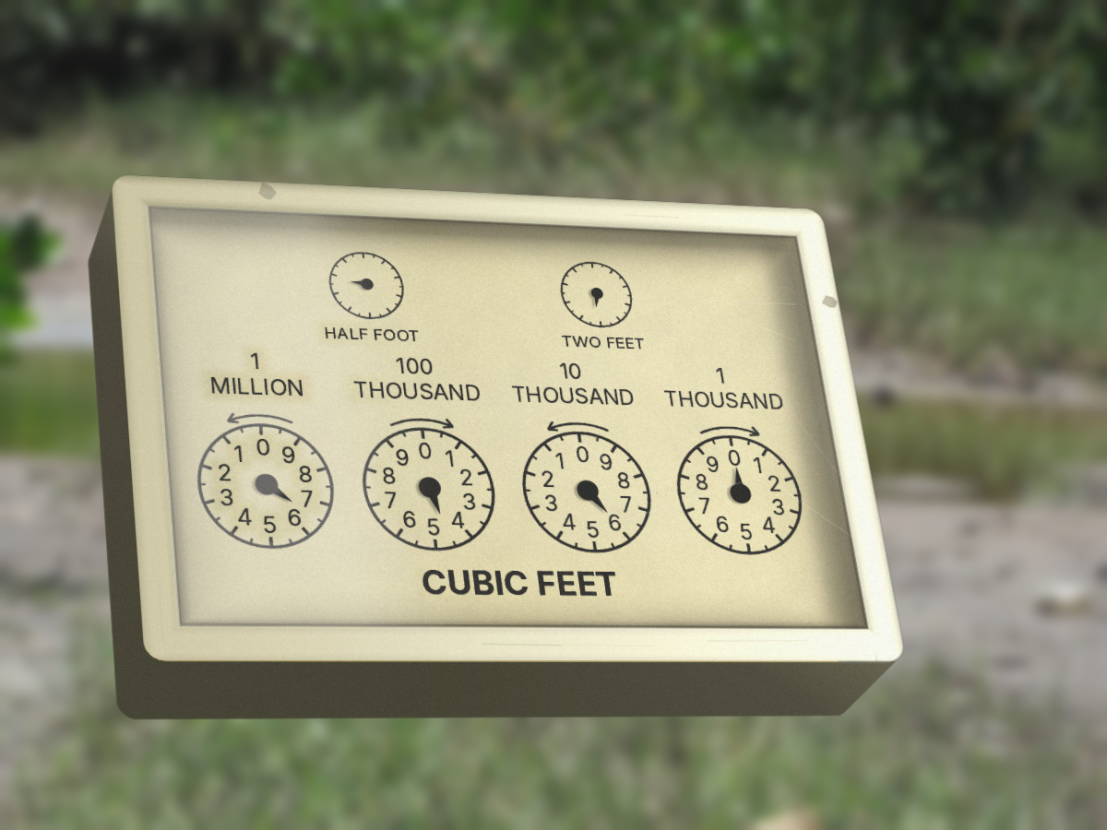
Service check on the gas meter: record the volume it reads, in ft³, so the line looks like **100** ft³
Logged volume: **646000** ft³
